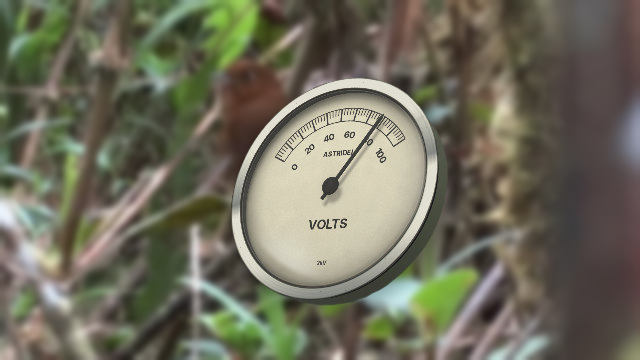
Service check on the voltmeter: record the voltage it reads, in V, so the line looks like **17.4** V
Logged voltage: **80** V
